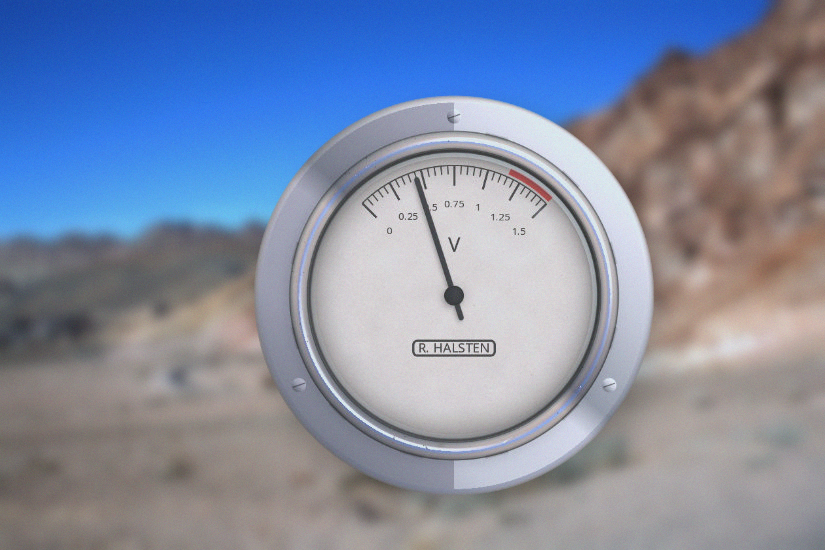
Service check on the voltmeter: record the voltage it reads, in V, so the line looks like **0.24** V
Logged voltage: **0.45** V
